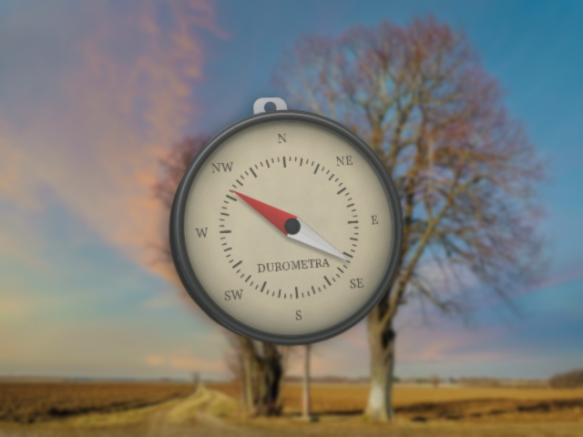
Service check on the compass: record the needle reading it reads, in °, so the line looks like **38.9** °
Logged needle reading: **305** °
